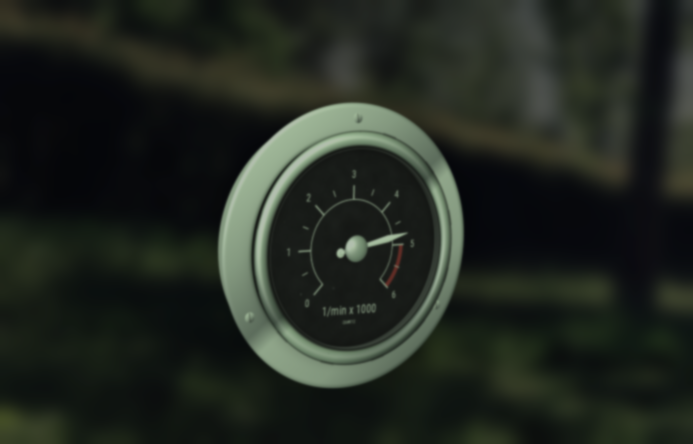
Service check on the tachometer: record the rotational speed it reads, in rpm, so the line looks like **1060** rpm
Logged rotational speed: **4750** rpm
